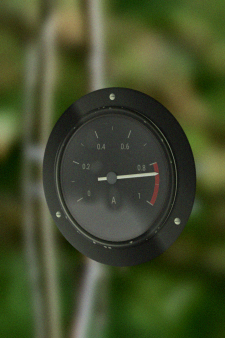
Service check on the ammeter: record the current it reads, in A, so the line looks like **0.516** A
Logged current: **0.85** A
